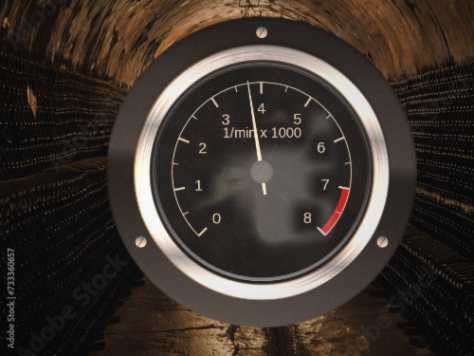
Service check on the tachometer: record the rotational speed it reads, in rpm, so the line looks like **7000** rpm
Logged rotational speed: **3750** rpm
